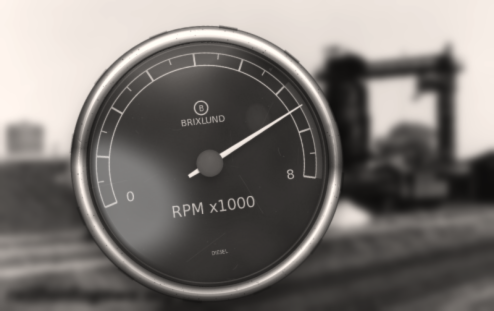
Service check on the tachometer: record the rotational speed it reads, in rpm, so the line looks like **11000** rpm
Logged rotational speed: **6500** rpm
